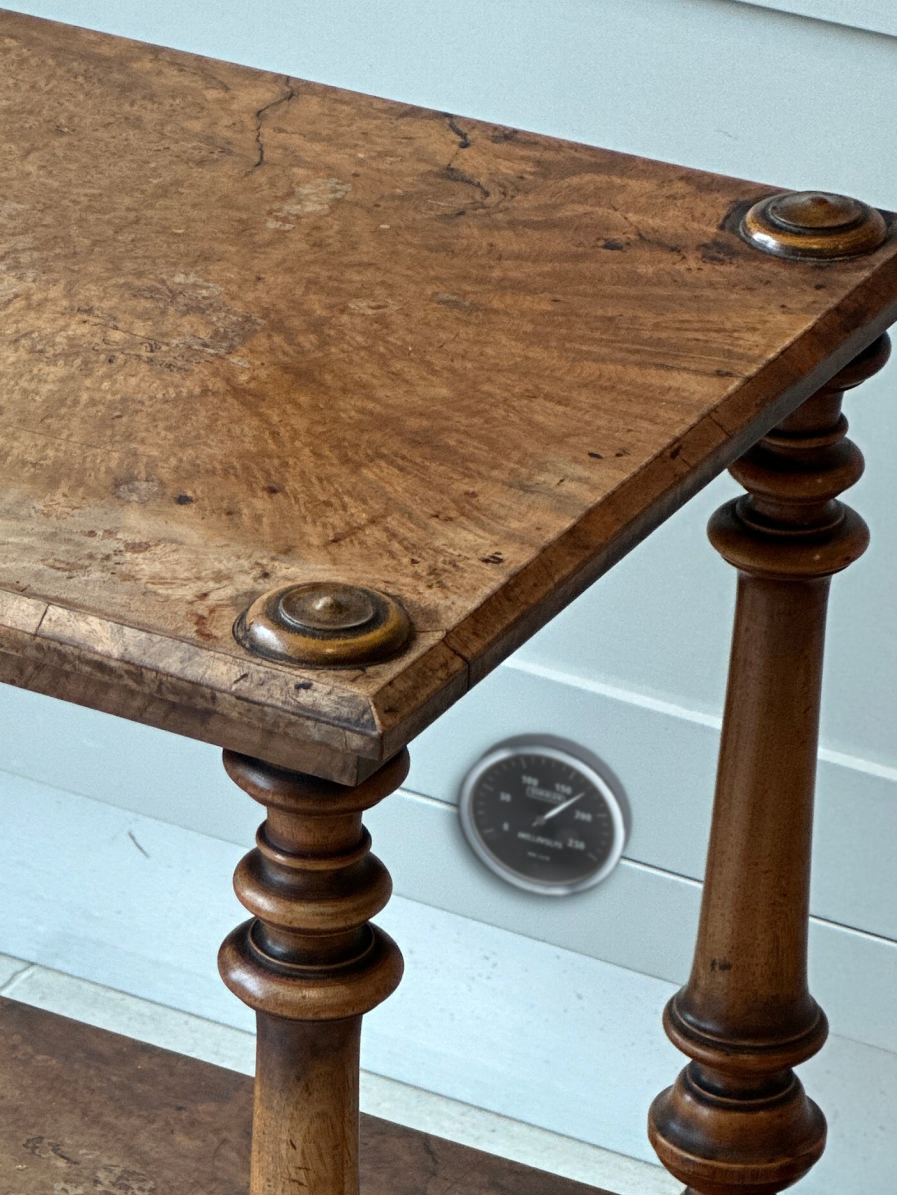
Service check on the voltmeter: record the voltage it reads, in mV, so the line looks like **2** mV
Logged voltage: **170** mV
